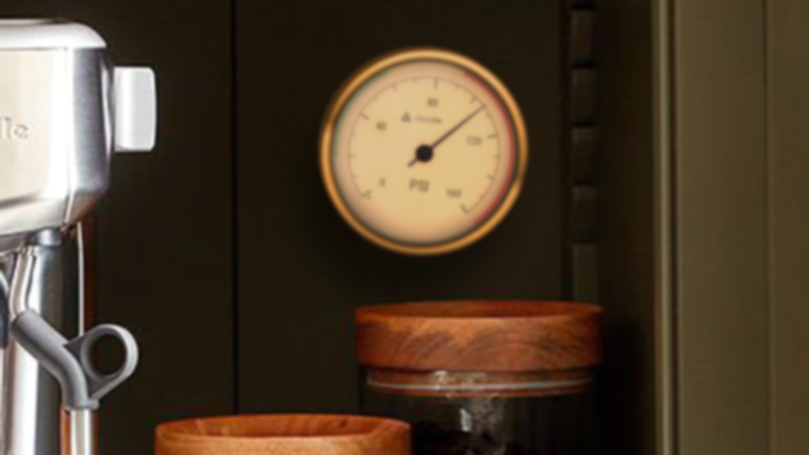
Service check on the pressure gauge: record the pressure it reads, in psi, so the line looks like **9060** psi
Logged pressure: **105** psi
